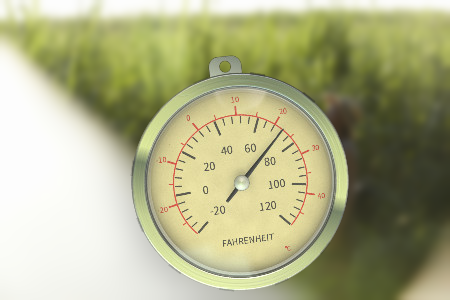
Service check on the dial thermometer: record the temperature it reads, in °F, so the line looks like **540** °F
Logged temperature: **72** °F
